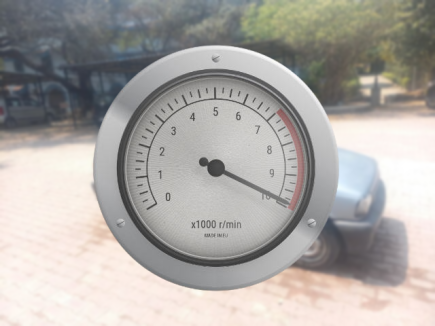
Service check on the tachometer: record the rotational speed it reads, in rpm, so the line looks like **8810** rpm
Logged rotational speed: **9875** rpm
